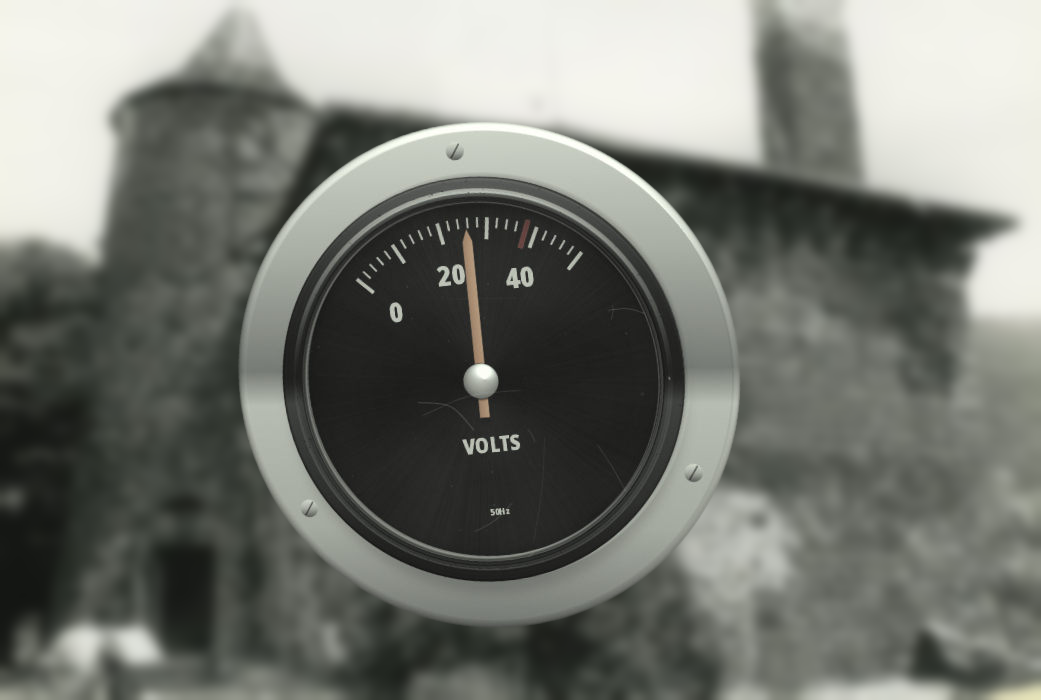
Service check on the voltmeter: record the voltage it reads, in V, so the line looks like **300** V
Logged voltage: **26** V
